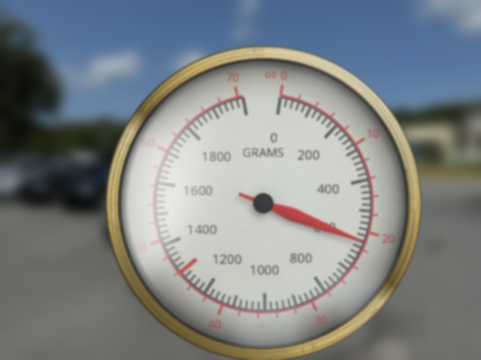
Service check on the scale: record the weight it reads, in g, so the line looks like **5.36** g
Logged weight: **600** g
